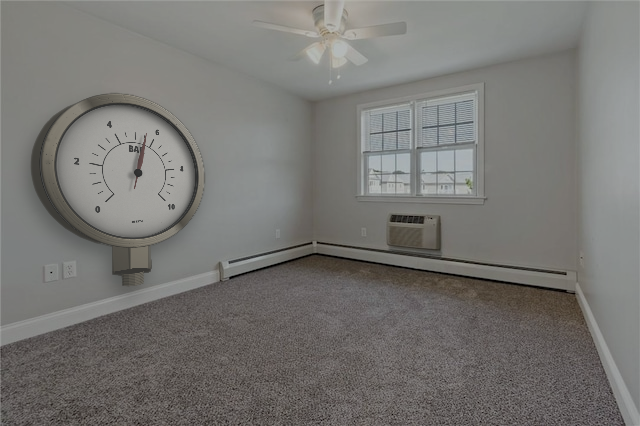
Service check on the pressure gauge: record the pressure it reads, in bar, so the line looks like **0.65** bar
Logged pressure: **5.5** bar
